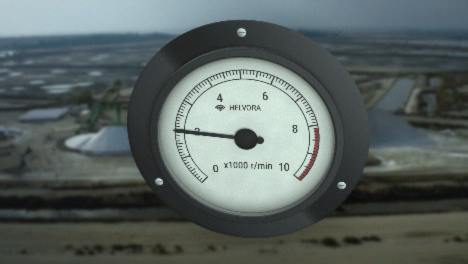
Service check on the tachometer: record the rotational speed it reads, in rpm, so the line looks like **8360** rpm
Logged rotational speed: **2000** rpm
